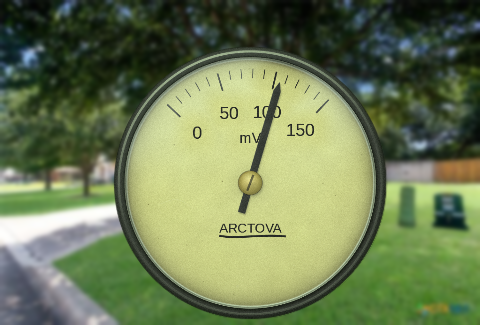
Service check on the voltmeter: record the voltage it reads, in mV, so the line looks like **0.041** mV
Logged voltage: **105** mV
